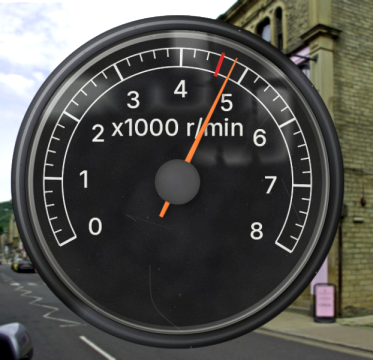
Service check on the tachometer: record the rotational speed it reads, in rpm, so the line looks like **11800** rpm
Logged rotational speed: **4800** rpm
